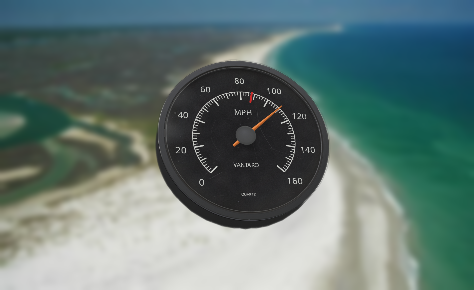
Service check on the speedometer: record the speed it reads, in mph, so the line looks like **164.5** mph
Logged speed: **110** mph
